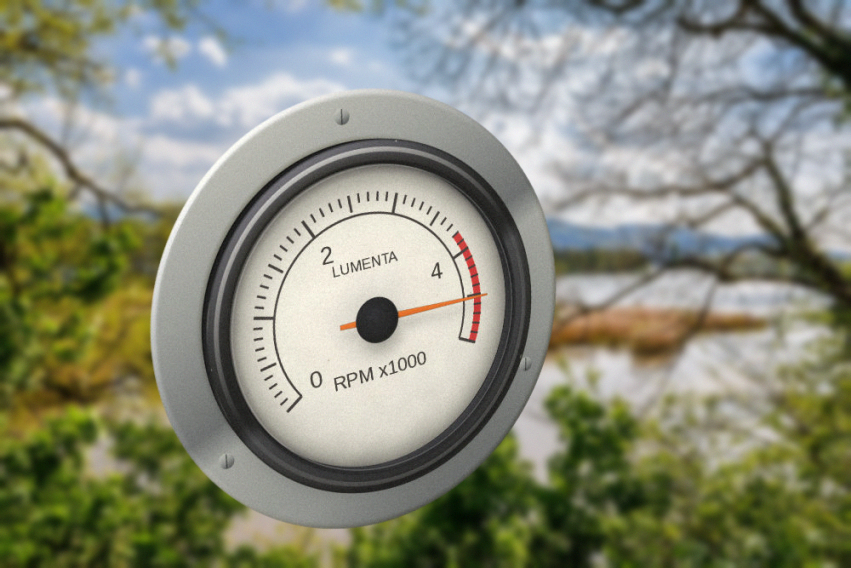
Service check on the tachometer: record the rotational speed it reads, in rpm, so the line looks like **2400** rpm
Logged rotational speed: **4500** rpm
